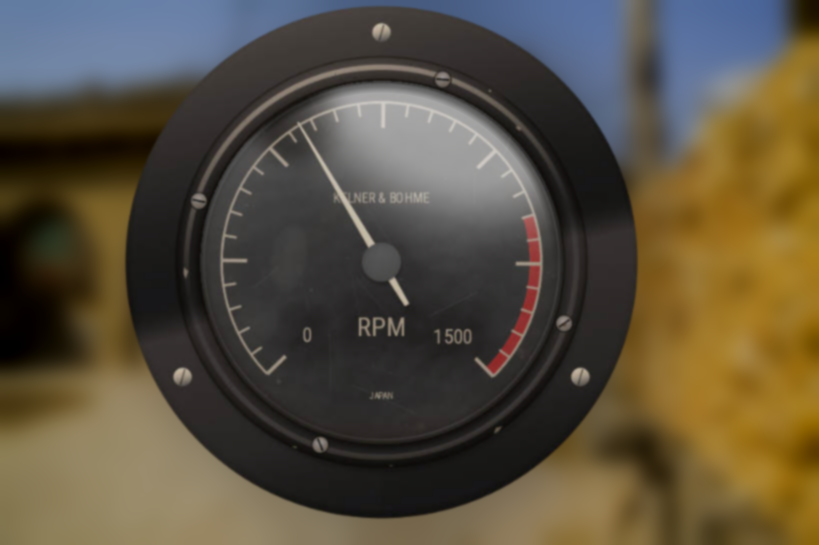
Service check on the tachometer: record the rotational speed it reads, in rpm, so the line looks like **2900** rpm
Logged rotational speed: **575** rpm
